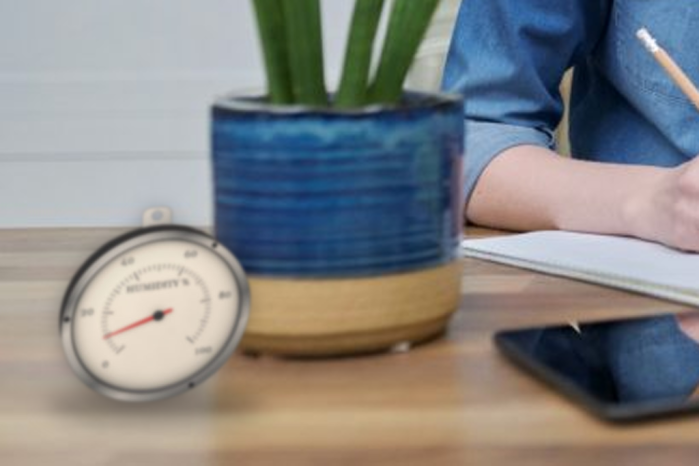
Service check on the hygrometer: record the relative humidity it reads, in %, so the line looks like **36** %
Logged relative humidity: **10** %
